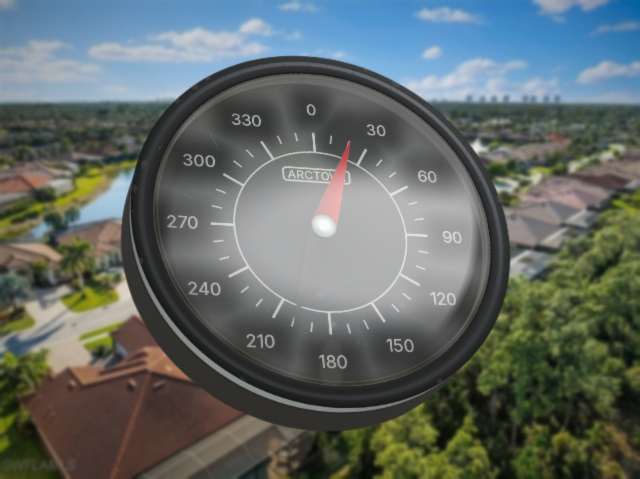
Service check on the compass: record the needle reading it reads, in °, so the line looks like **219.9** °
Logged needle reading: **20** °
